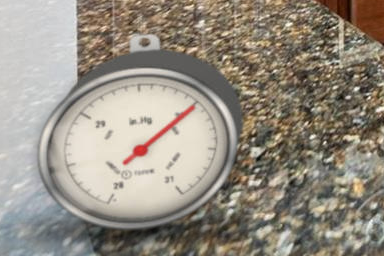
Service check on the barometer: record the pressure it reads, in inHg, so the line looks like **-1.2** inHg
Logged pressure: **30** inHg
